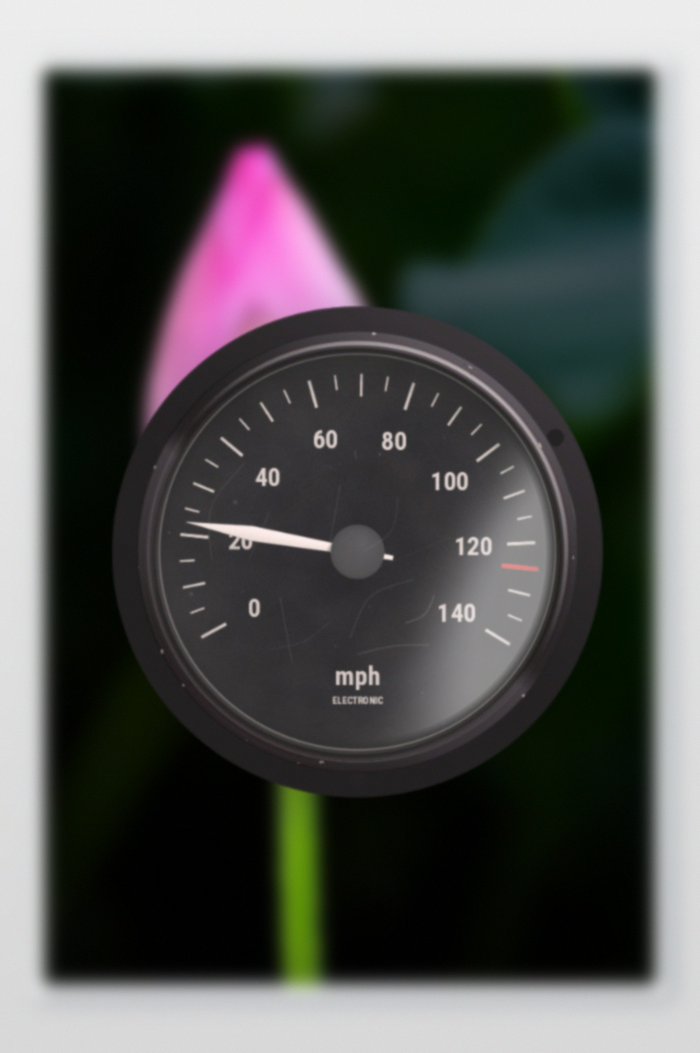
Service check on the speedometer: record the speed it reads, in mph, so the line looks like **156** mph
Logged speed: **22.5** mph
